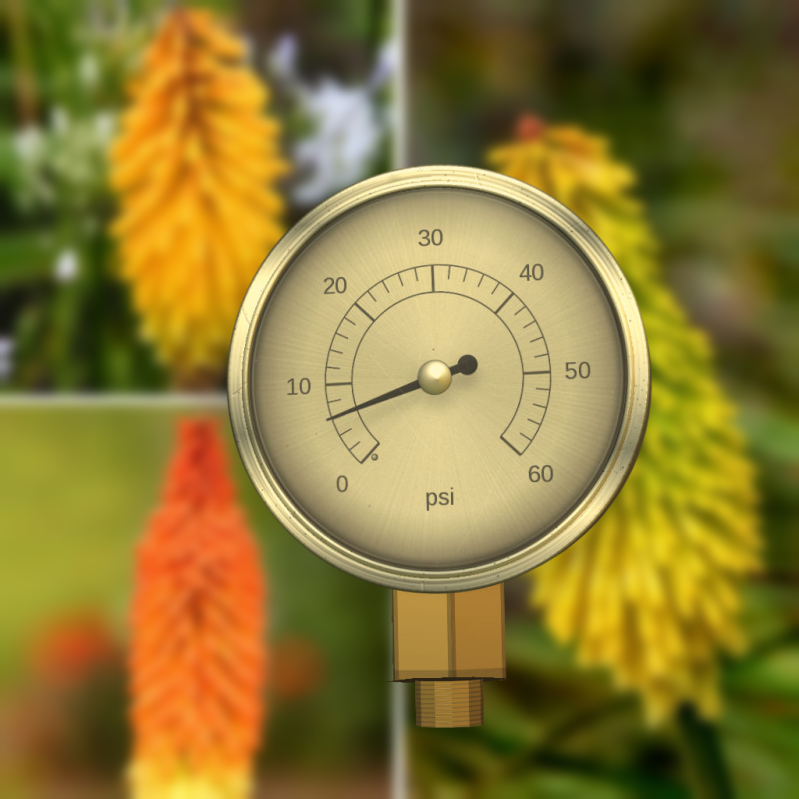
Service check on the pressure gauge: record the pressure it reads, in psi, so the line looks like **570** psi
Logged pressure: **6** psi
